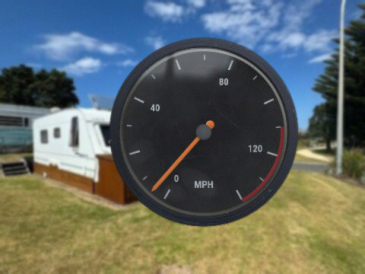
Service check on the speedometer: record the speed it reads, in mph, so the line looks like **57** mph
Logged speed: **5** mph
